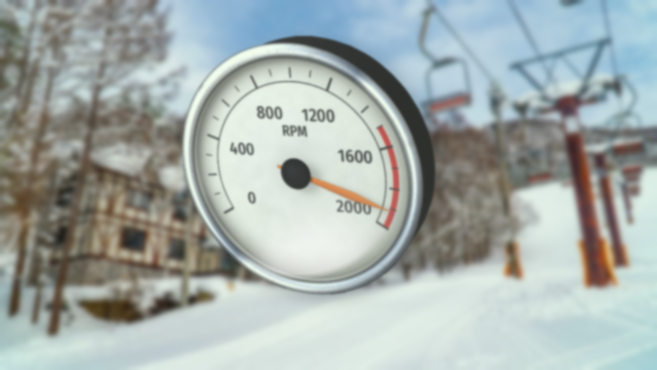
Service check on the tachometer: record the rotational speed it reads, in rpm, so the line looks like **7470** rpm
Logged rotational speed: **1900** rpm
